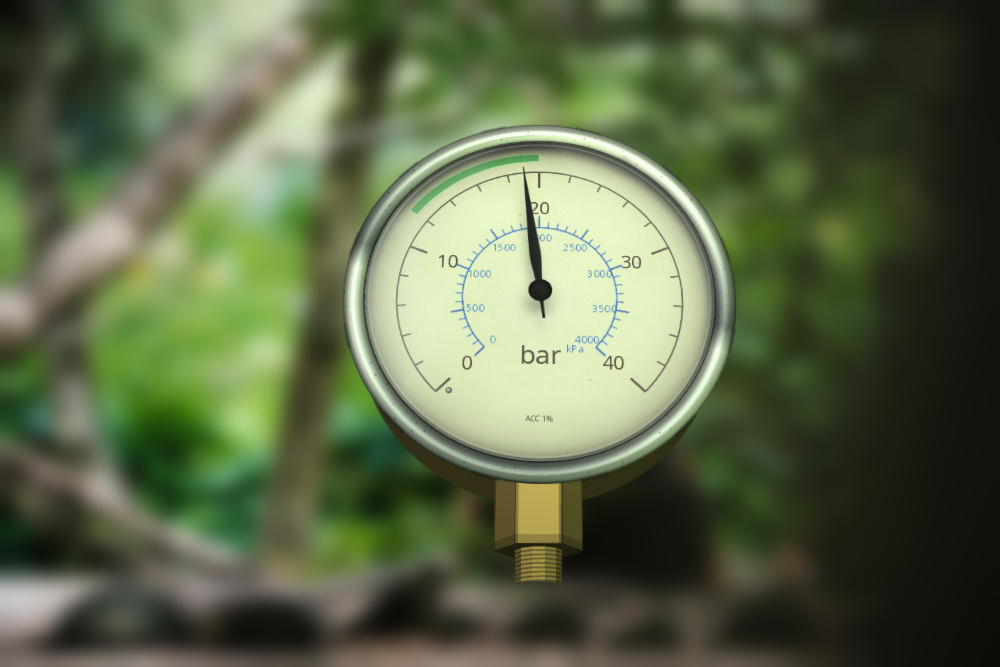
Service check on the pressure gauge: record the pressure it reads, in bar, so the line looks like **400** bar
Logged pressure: **19** bar
